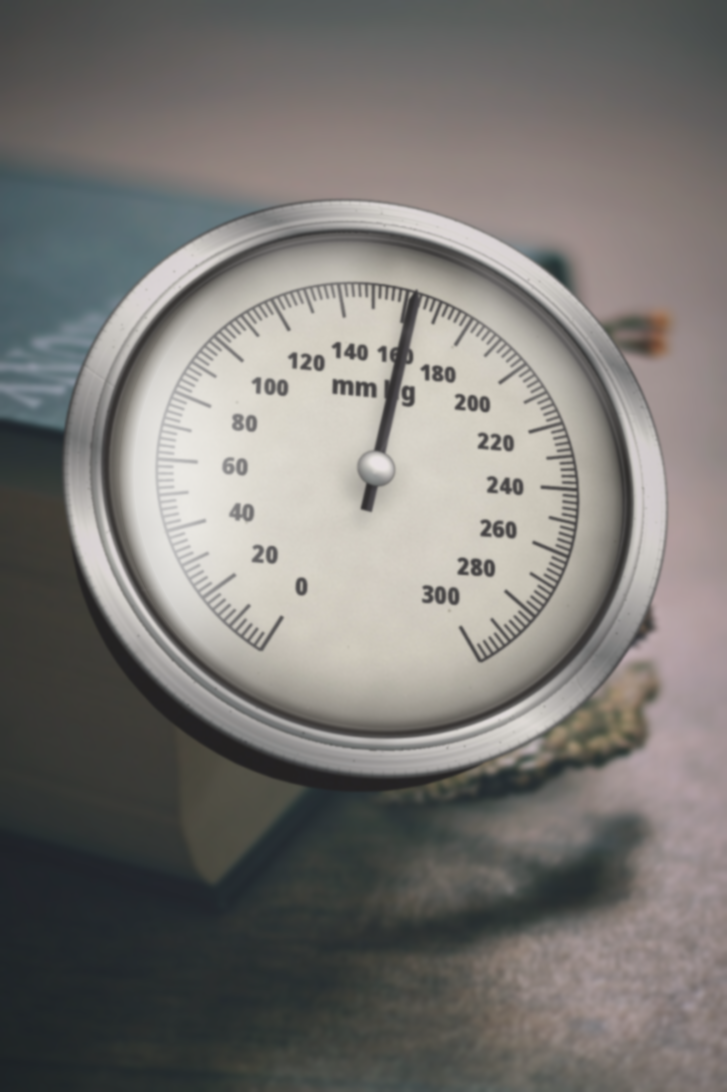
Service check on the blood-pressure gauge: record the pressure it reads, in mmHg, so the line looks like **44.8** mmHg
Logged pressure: **162** mmHg
